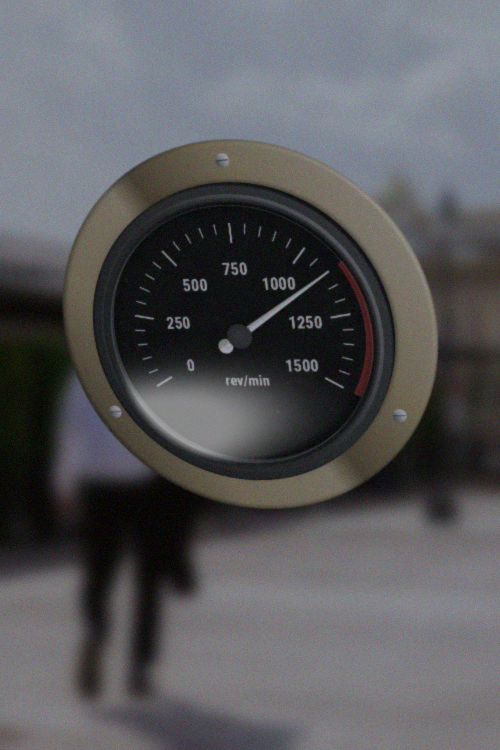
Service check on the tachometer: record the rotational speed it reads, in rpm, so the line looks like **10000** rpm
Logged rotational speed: **1100** rpm
